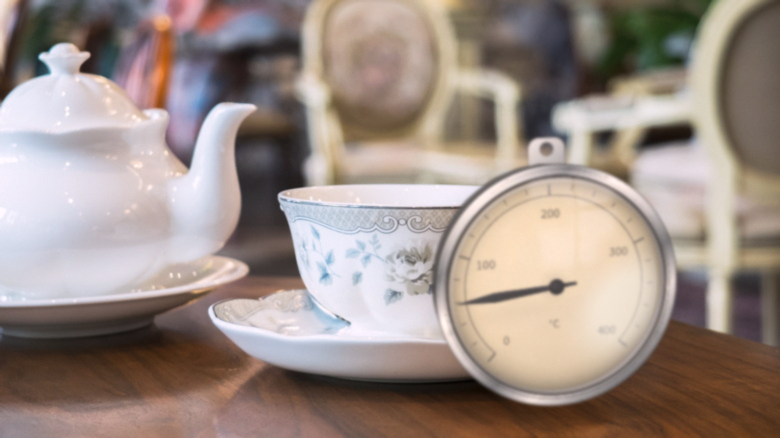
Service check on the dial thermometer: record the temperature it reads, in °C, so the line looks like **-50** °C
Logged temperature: **60** °C
